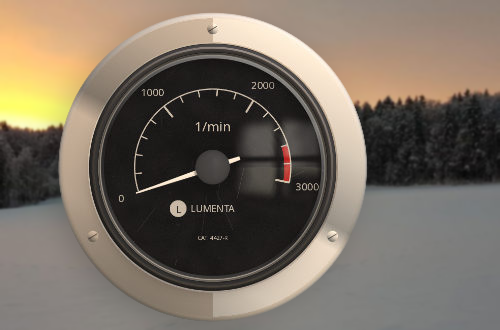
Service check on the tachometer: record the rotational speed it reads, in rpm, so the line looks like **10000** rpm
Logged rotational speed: **0** rpm
